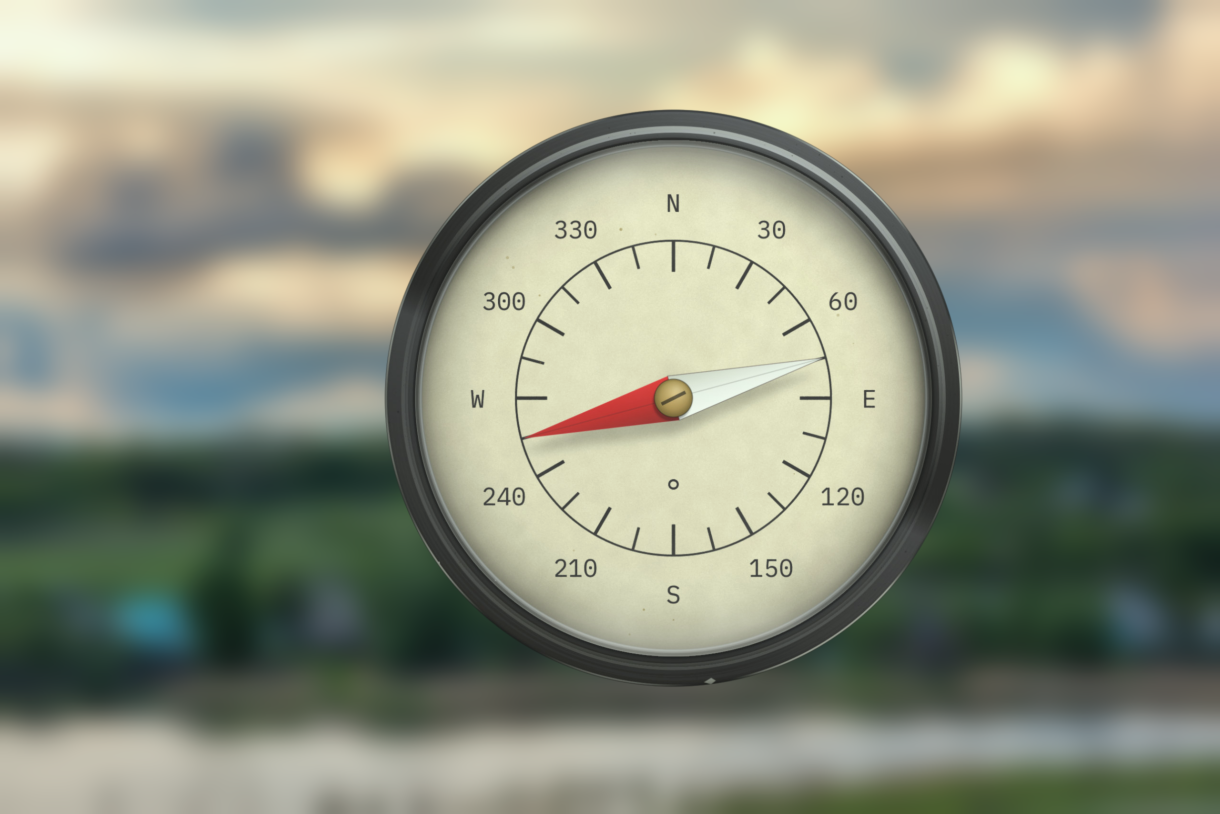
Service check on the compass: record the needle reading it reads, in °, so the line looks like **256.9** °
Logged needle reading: **255** °
